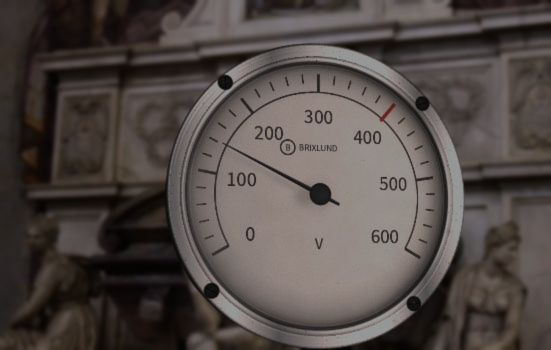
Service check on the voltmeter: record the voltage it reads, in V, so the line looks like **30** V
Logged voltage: **140** V
